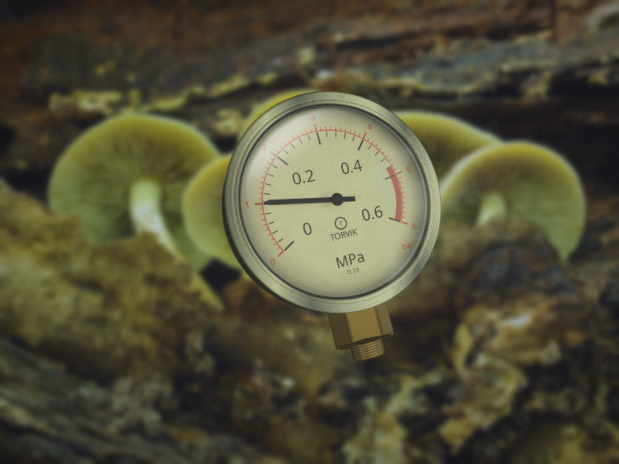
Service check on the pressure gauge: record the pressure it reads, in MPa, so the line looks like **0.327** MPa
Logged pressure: **0.1** MPa
